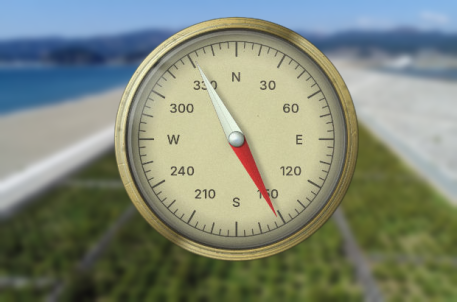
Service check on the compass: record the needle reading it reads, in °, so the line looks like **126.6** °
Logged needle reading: **152.5** °
